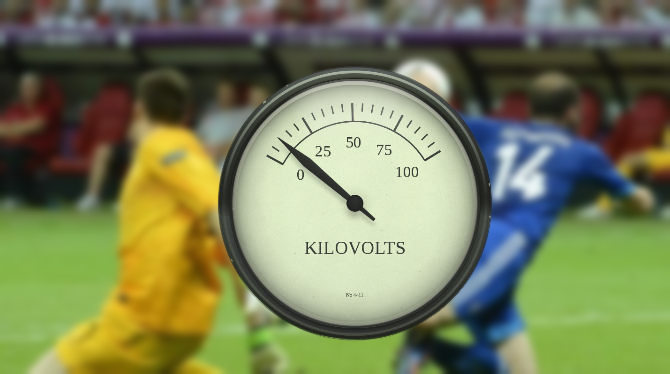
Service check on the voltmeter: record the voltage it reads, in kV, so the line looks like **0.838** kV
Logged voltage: **10** kV
